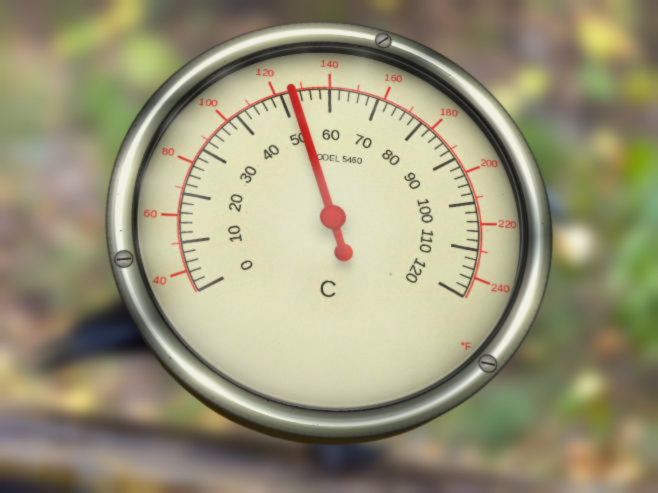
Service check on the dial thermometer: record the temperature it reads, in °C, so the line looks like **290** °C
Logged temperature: **52** °C
